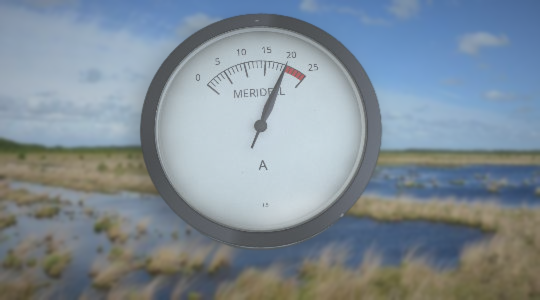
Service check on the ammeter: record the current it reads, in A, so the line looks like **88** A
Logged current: **20** A
